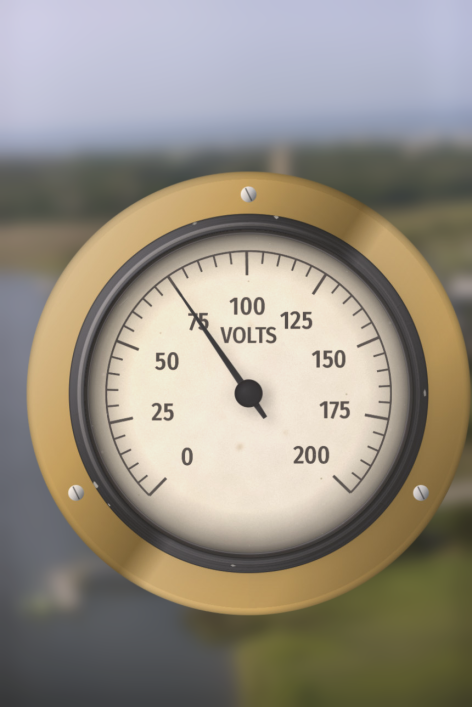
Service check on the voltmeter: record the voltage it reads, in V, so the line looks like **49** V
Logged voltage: **75** V
